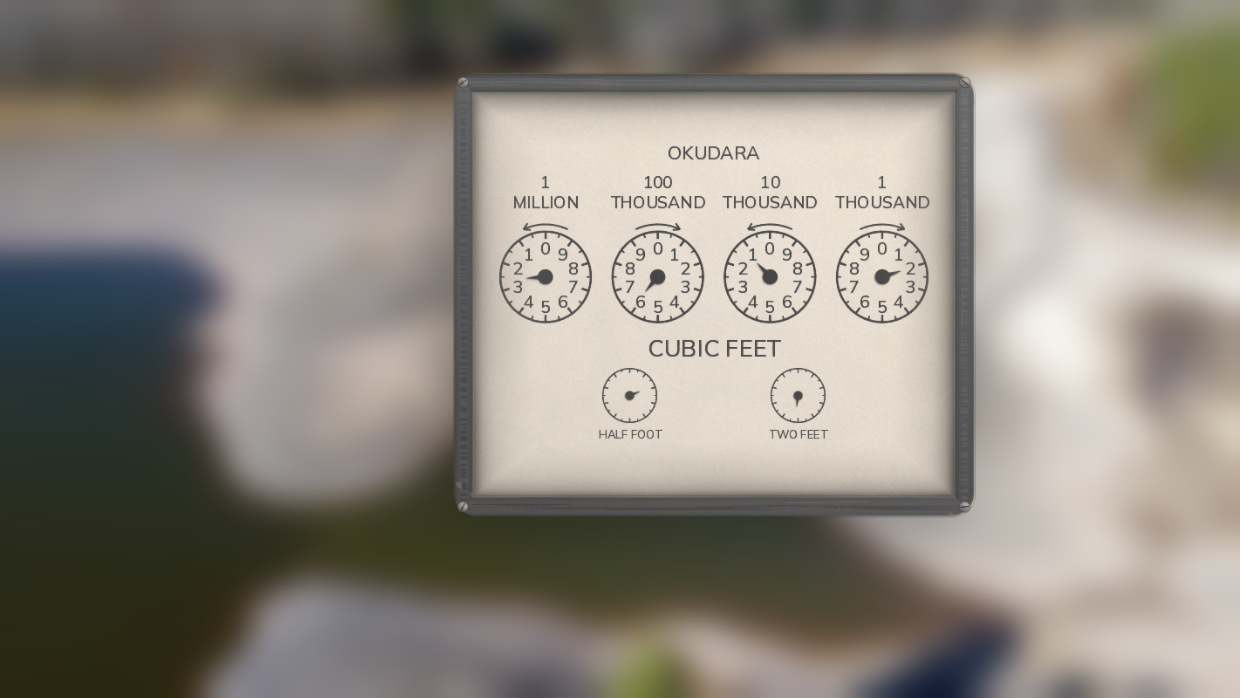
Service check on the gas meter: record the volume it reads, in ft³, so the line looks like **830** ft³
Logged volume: **261200** ft³
